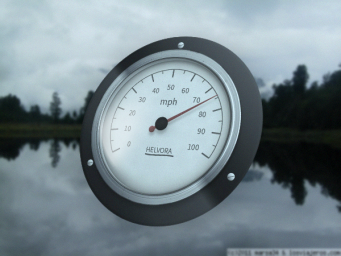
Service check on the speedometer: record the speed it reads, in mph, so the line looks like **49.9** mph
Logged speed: **75** mph
